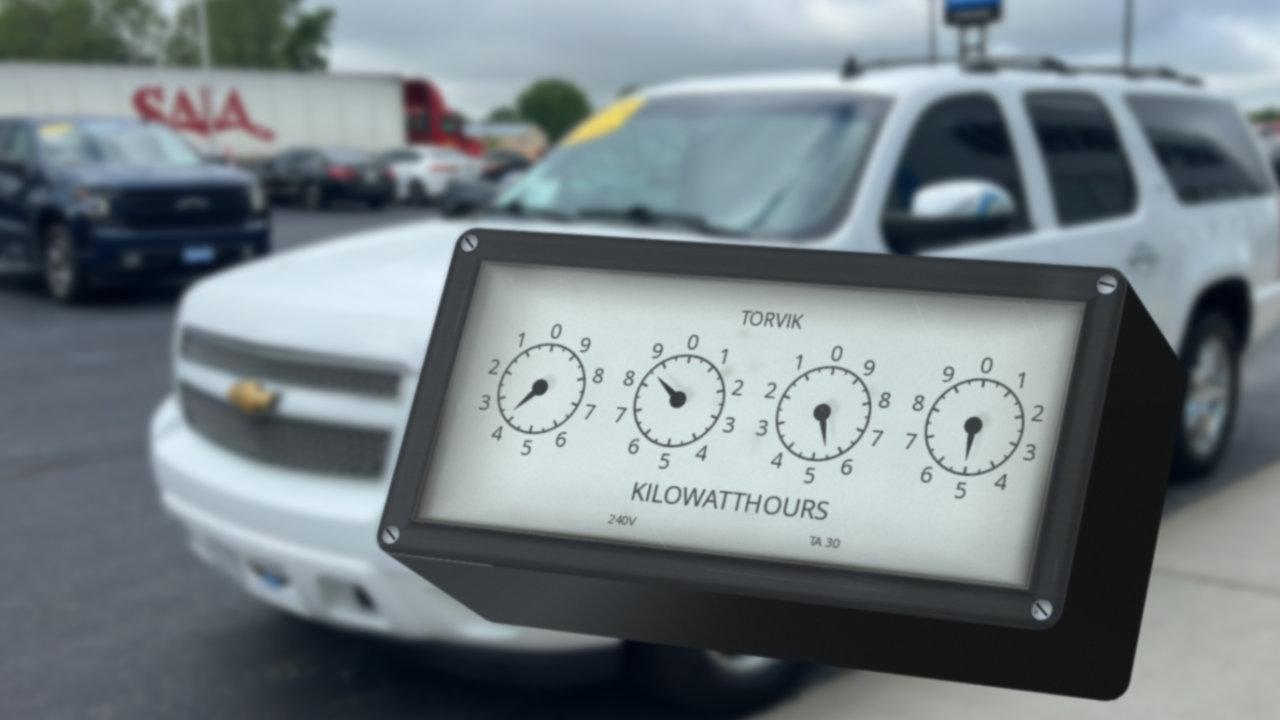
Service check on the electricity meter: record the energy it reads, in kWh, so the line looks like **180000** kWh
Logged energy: **3855** kWh
